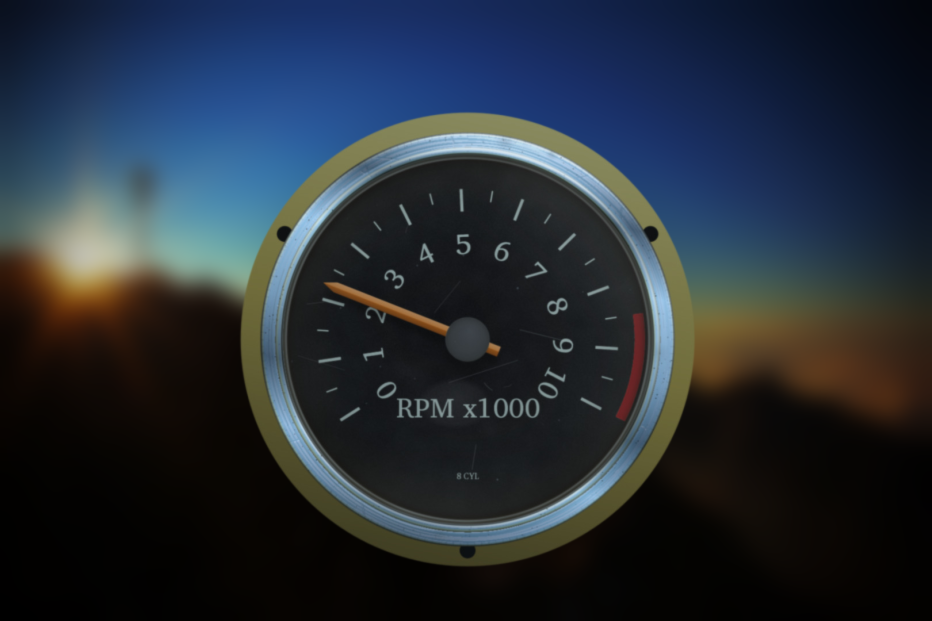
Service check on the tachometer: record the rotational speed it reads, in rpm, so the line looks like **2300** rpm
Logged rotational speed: **2250** rpm
